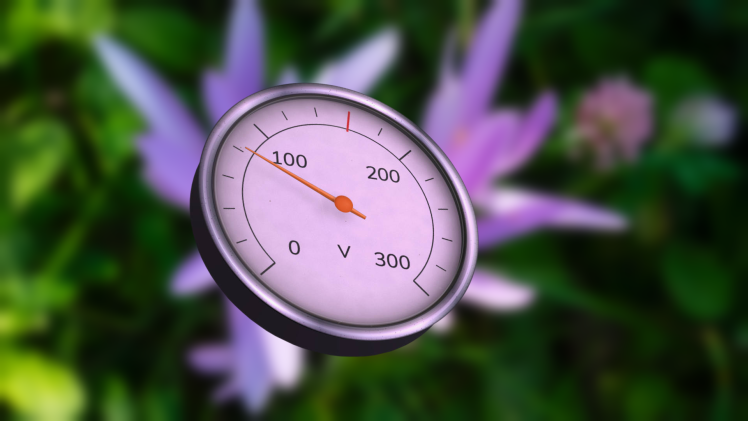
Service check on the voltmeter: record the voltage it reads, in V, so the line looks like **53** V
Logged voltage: **80** V
